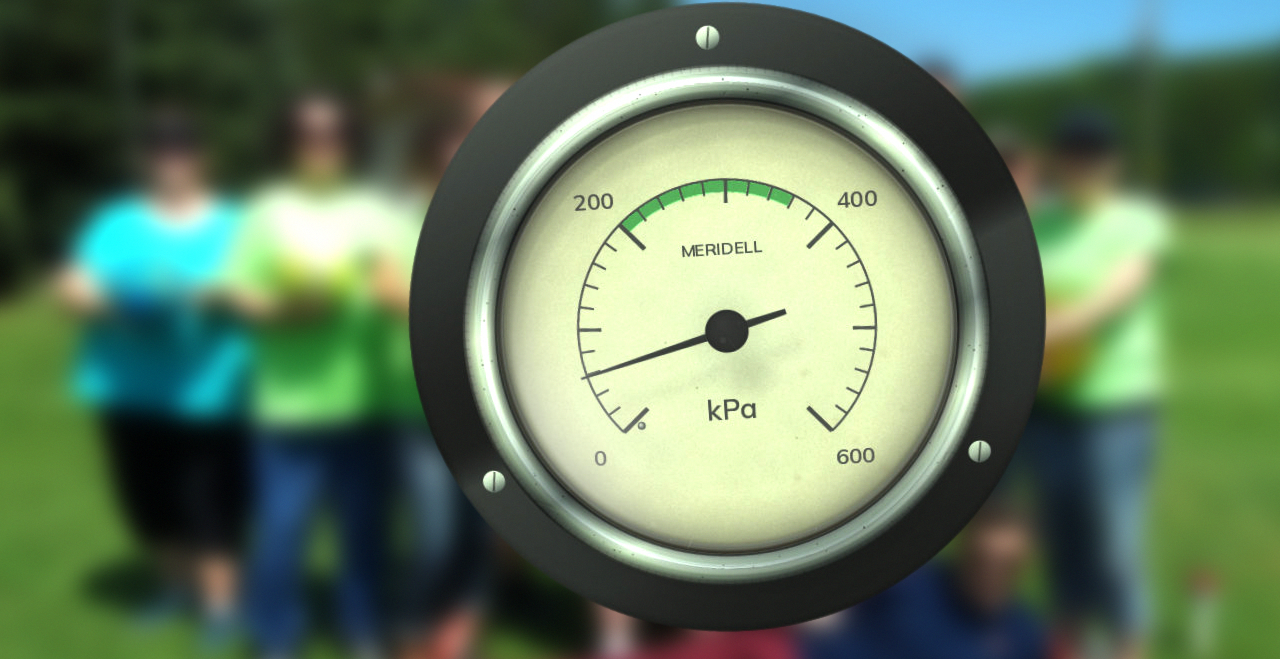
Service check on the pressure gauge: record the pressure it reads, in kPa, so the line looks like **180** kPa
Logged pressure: **60** kPa
